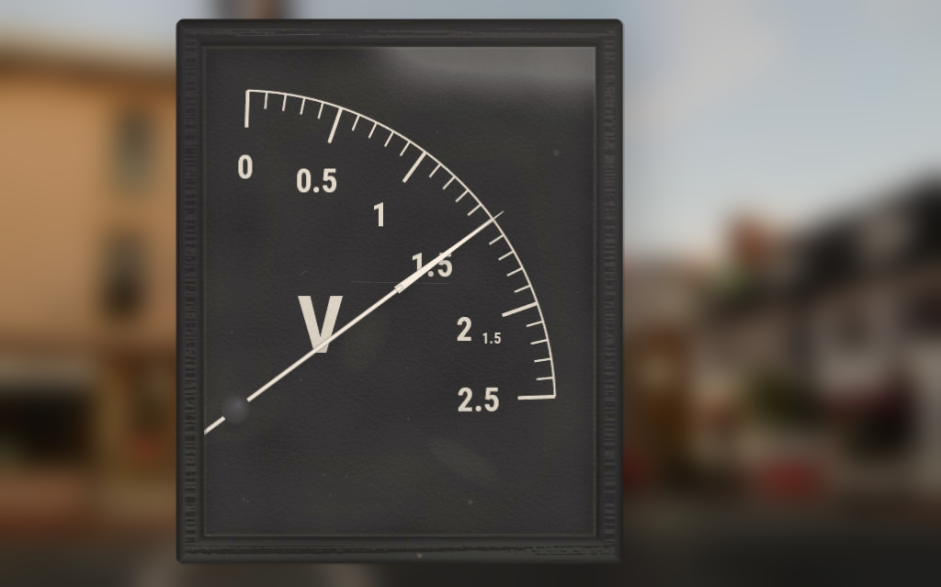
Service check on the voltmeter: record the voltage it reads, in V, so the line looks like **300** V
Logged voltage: **1.5** V
